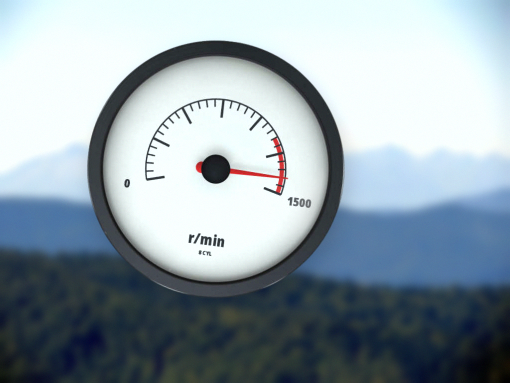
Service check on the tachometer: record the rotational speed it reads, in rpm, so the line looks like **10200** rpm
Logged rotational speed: **1400** rpm
